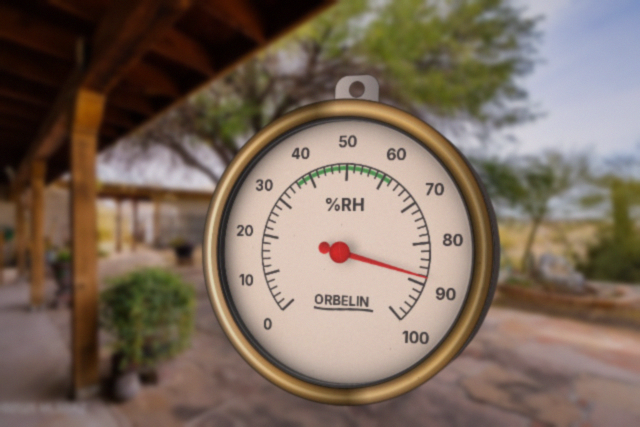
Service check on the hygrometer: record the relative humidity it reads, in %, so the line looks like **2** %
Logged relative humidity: **88** %
